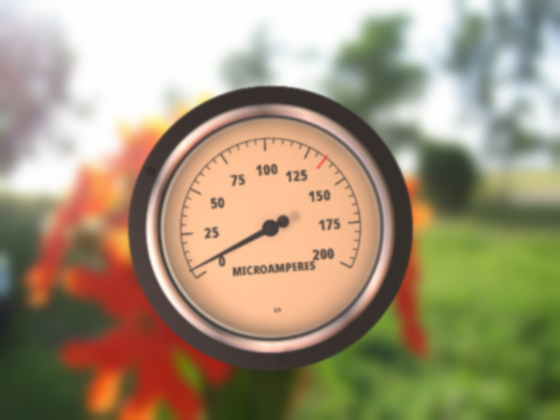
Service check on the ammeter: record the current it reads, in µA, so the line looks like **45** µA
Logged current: **5** µA
